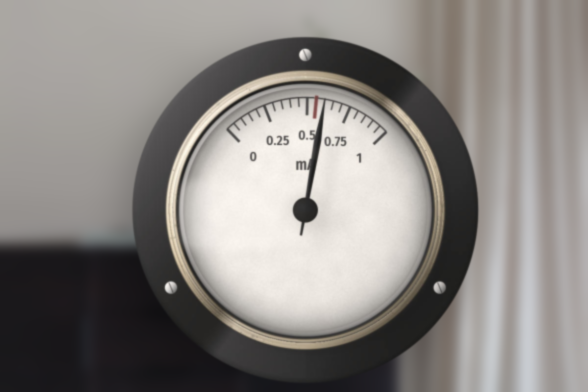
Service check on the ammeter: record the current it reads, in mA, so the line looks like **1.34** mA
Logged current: **0.6** mA
